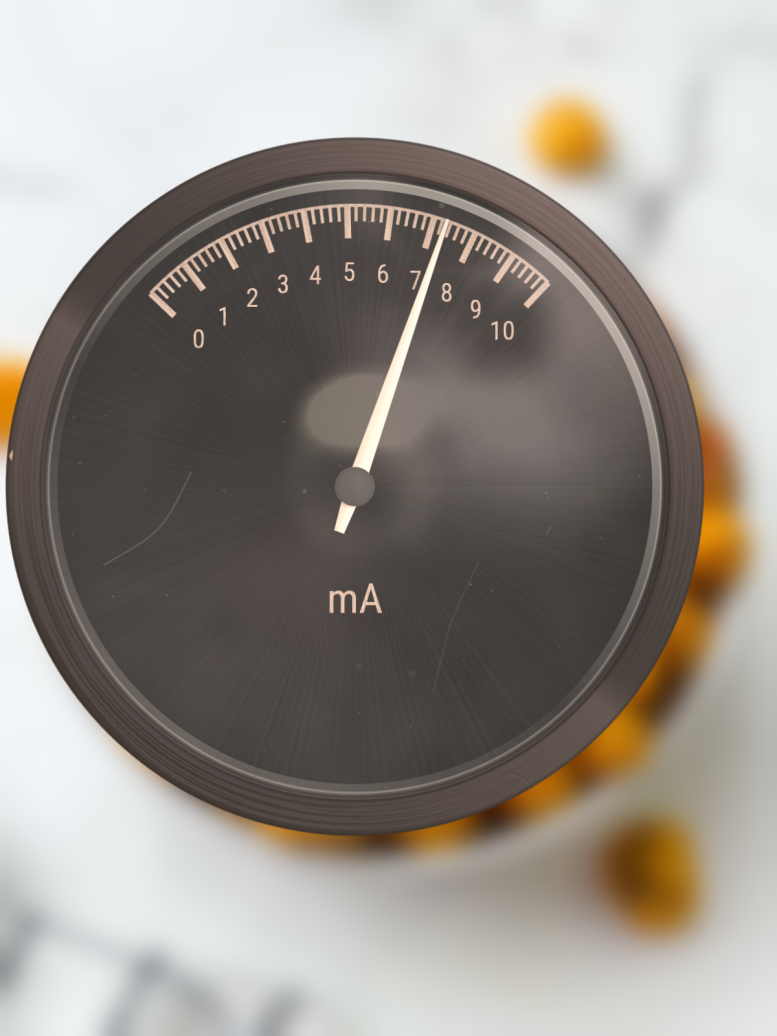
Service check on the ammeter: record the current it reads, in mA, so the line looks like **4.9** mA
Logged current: **7.3** mA
